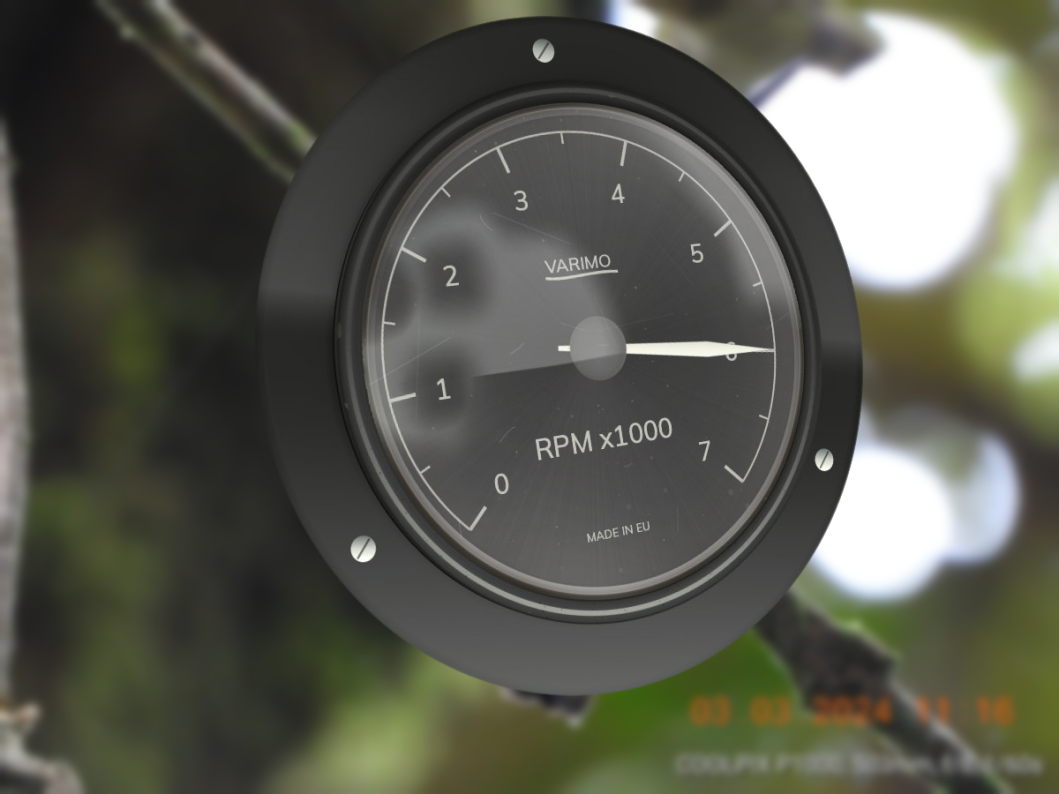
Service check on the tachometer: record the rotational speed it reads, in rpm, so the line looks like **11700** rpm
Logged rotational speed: **6000** rpm
